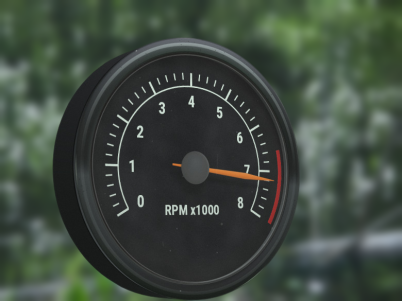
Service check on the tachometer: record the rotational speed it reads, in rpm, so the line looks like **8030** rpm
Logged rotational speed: **7200** rpm
